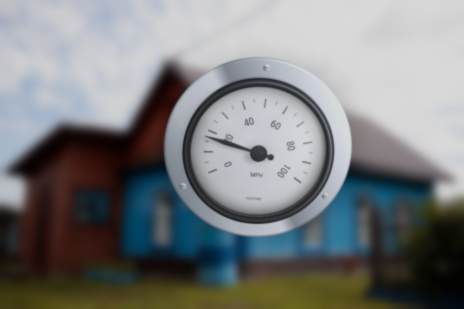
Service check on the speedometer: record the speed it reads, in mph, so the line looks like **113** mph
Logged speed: **17.5** mph
